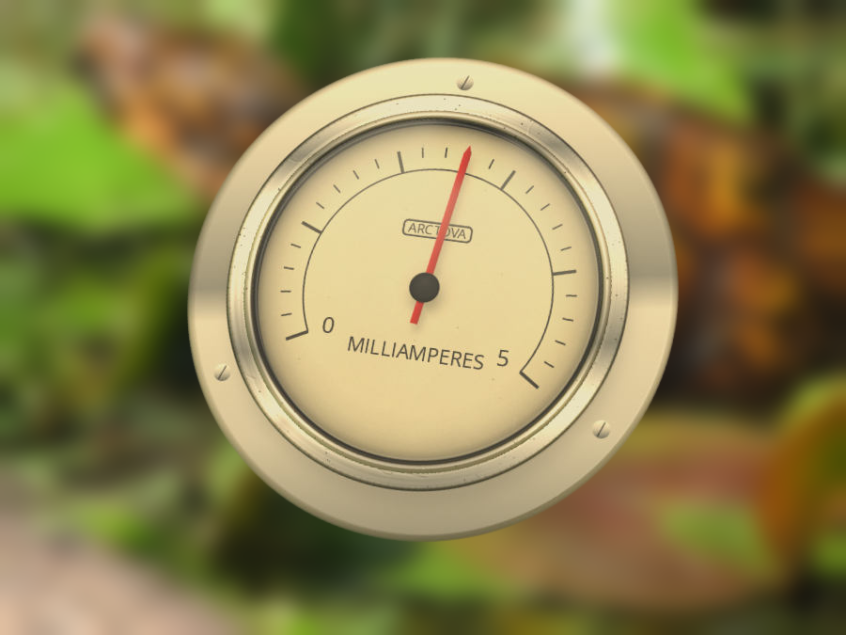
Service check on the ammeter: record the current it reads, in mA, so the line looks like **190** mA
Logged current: **2.6** mA
